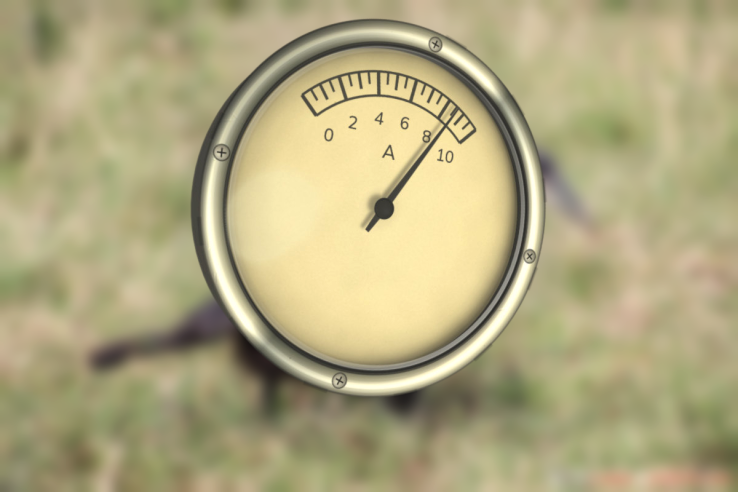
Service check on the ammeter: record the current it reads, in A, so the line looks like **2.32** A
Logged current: **8.5** A
